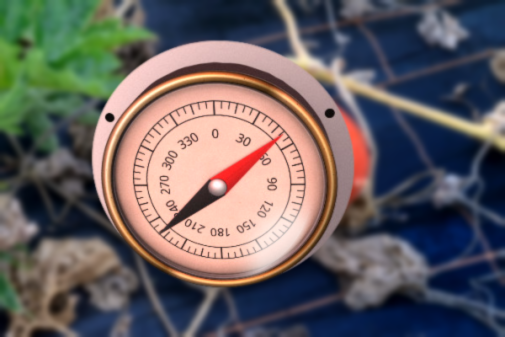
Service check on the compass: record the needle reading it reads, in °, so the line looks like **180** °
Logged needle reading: **50** °
